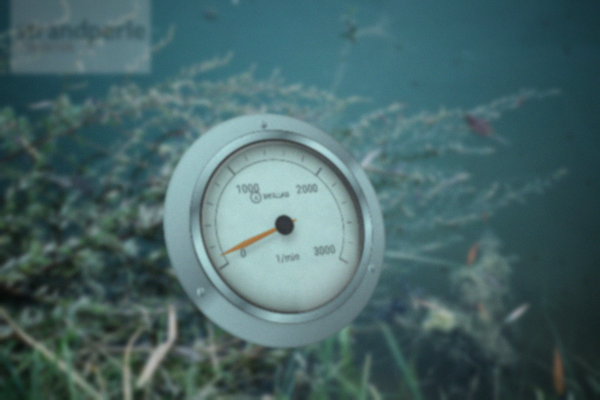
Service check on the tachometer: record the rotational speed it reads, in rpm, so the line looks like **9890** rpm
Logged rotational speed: **100** rpm
